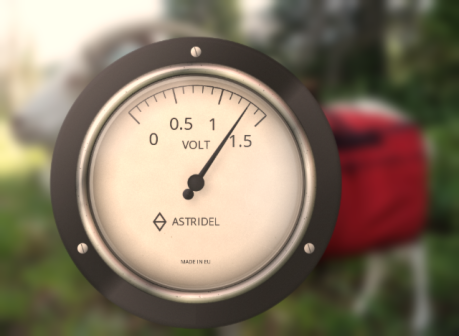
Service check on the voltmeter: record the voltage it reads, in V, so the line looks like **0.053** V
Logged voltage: **1.3** V
